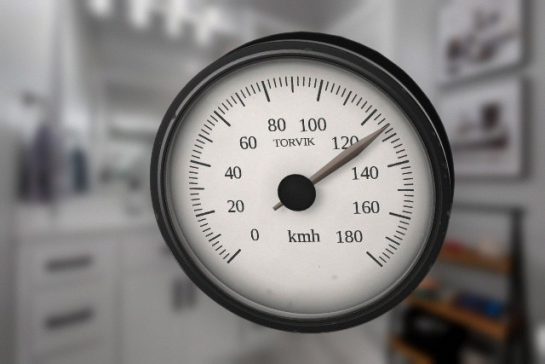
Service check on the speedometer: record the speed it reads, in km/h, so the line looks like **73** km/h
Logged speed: **126** km/h
